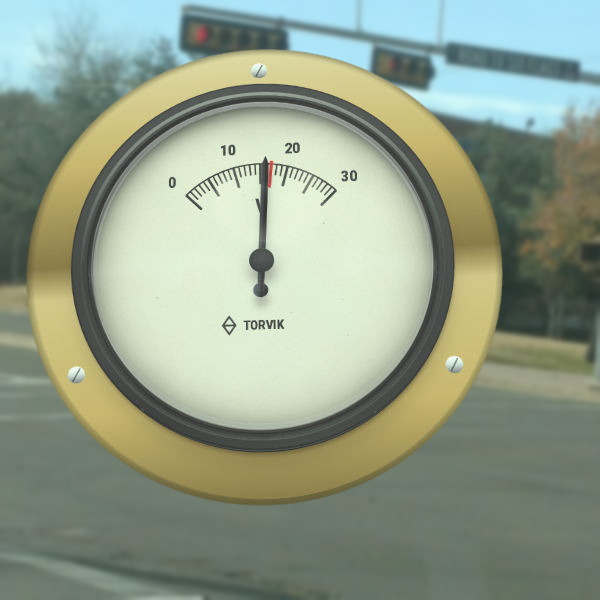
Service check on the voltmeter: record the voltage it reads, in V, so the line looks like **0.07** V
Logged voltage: **16** V
